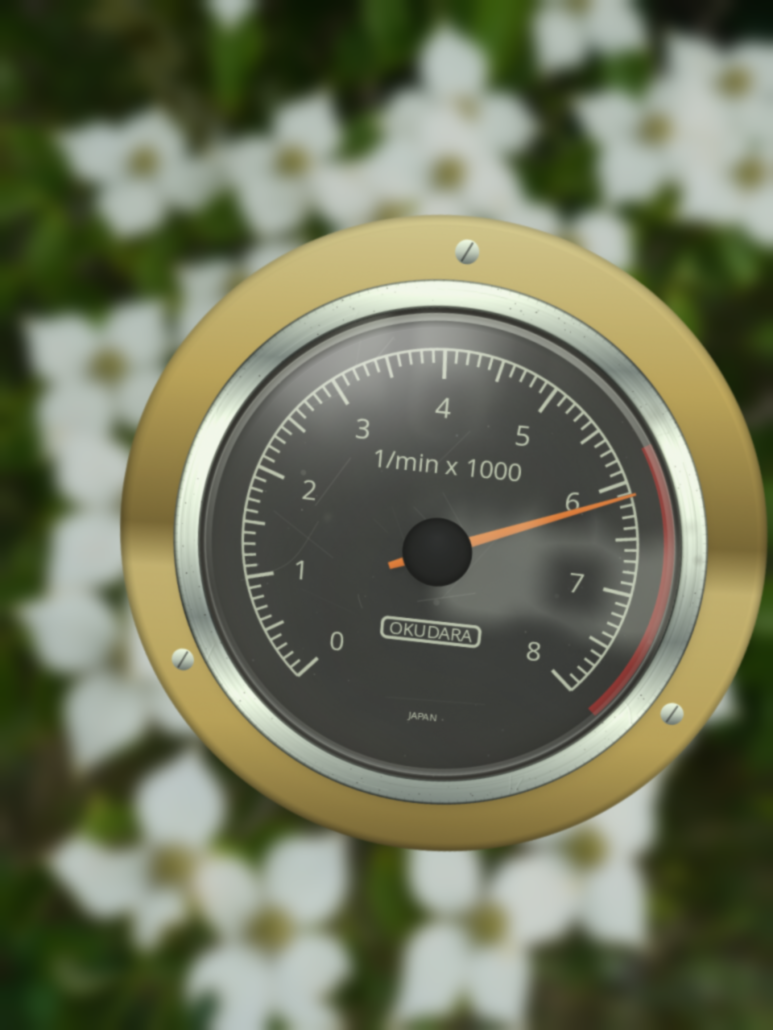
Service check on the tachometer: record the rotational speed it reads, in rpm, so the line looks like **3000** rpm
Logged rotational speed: **6100** rpm
